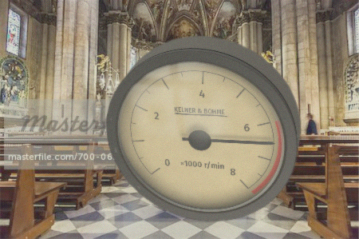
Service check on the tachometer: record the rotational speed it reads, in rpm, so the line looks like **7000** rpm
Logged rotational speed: **6500** rpm
